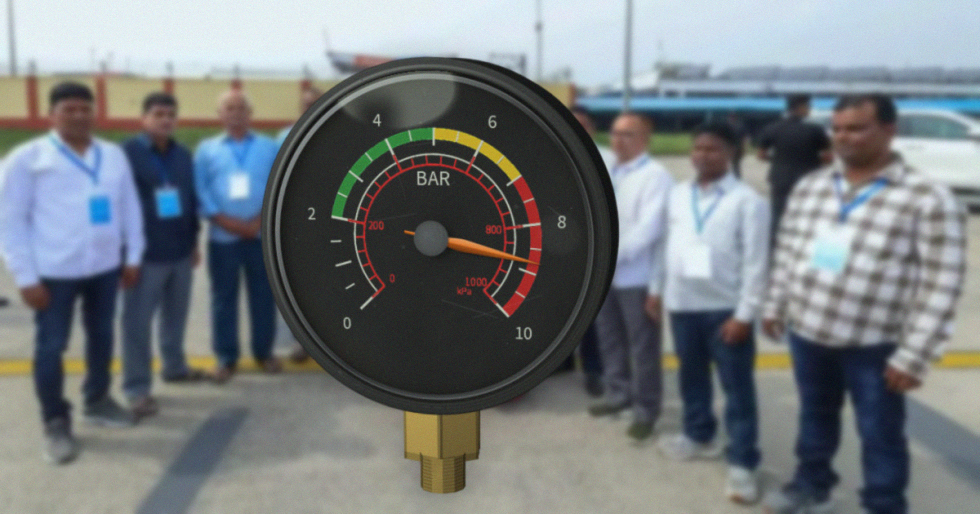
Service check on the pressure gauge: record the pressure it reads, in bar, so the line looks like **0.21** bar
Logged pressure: **8.75** bar
